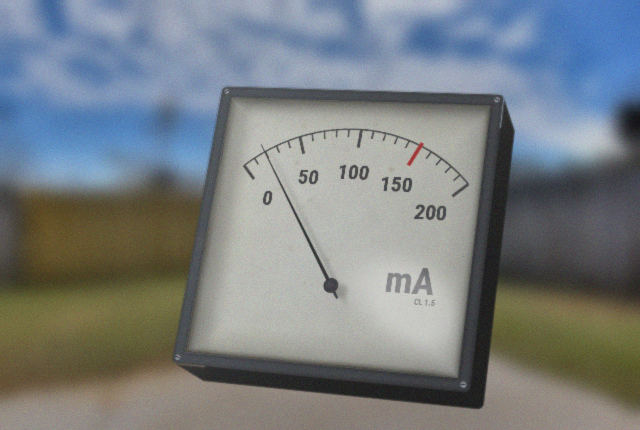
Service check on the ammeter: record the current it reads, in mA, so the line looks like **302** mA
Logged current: **20** mA
